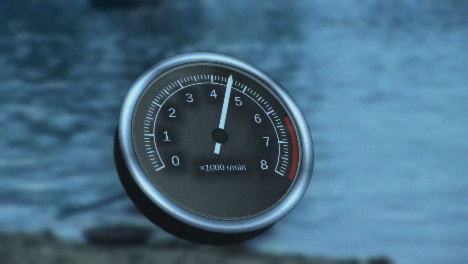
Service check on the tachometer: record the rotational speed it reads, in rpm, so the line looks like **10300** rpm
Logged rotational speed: **4500** rpm
